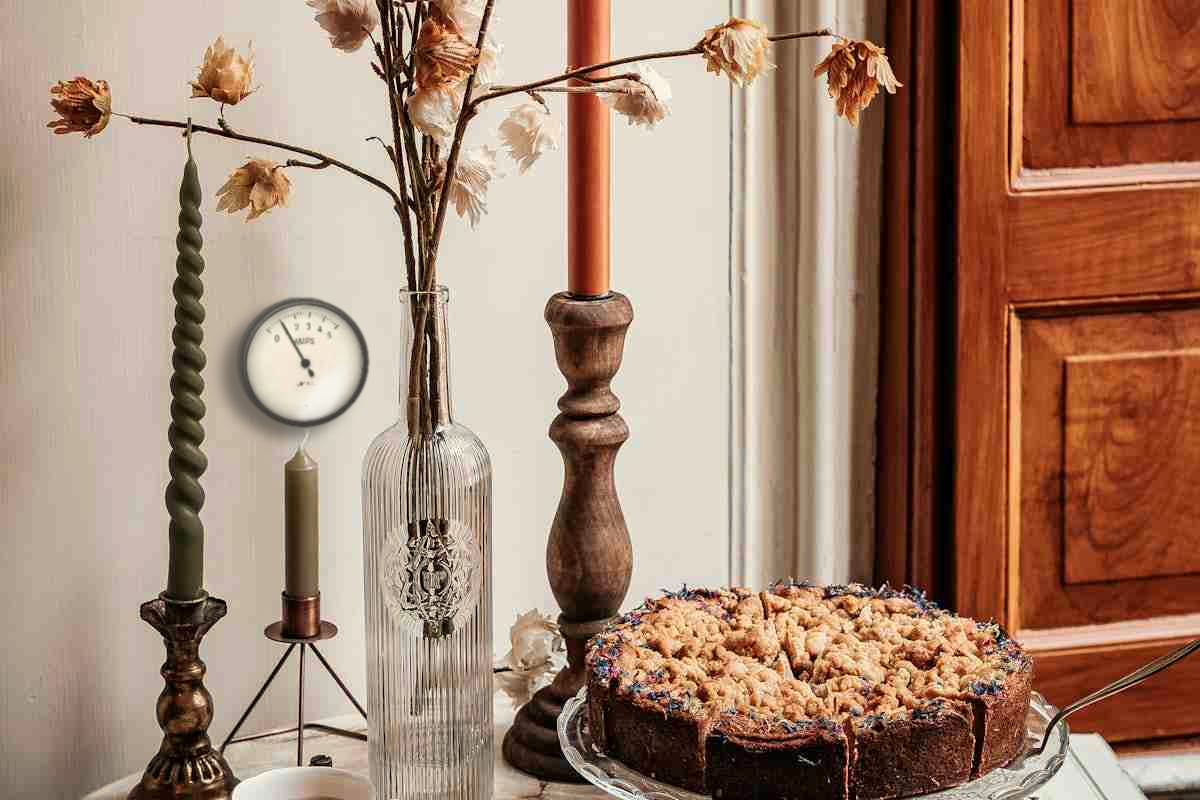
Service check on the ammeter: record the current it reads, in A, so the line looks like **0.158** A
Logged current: **1** A
